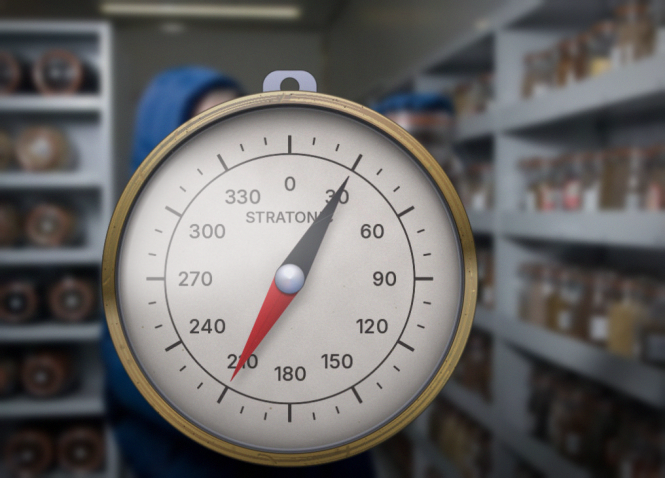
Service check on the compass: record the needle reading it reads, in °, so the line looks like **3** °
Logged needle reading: **210** °
